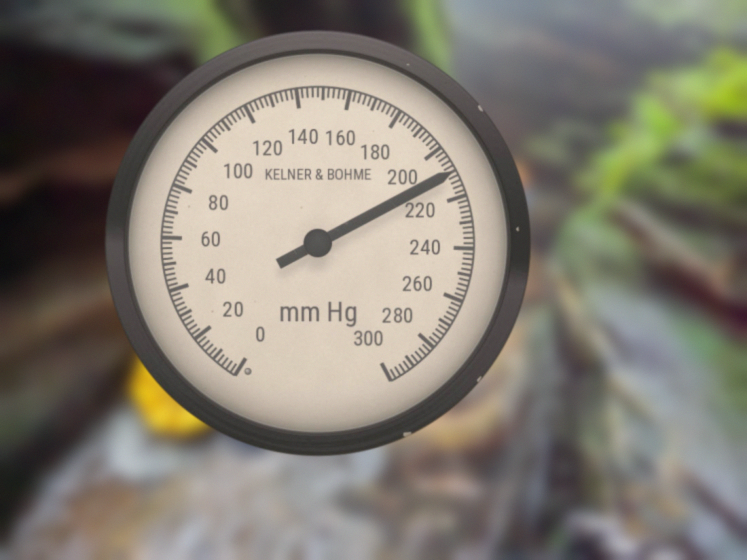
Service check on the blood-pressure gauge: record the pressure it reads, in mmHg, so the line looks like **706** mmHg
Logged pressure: **210** mmHg
